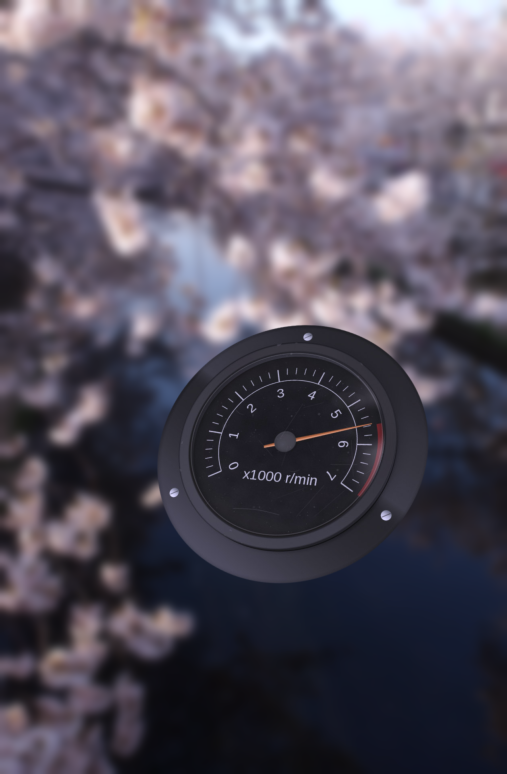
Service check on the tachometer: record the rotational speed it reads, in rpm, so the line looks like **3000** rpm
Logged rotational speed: **5600** rpm
